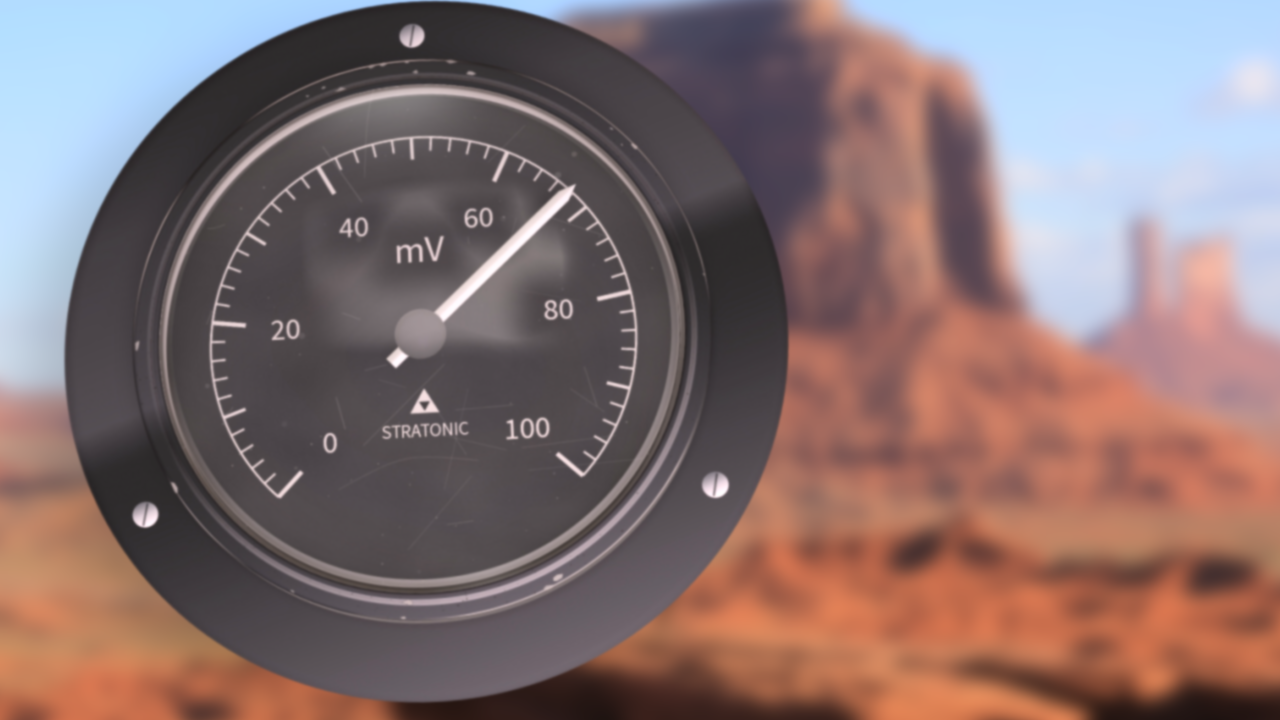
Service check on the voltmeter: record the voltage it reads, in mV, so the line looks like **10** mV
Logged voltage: **68** mV
